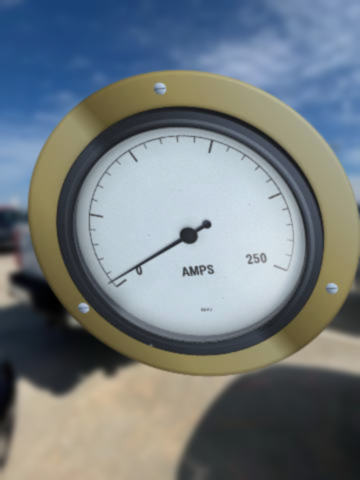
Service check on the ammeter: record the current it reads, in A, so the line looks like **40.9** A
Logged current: **5** A
